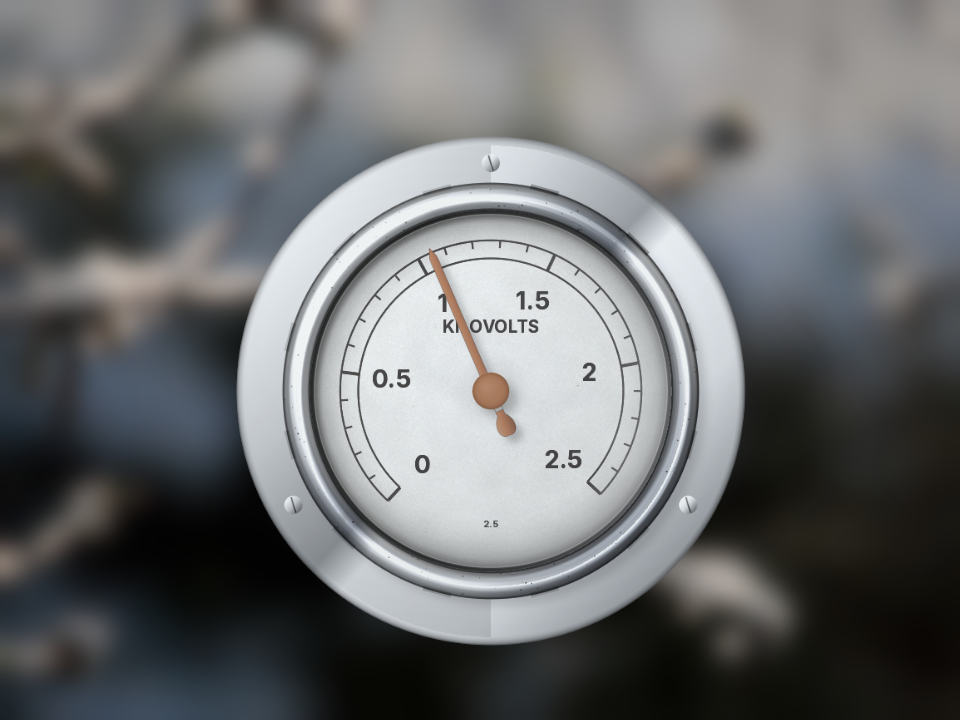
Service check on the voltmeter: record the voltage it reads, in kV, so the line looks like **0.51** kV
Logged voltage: **1.05** kV
